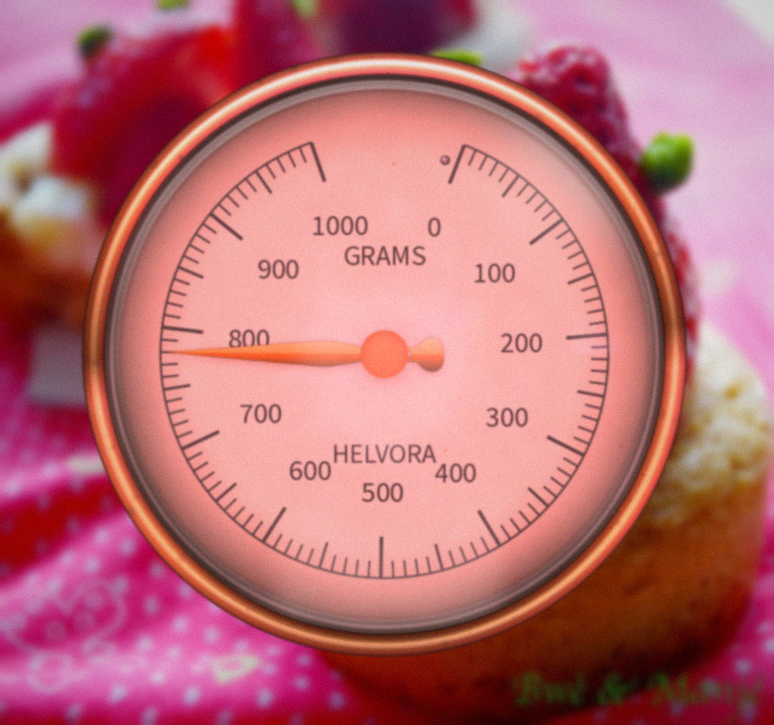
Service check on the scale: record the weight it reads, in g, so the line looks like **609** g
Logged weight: **780** g
